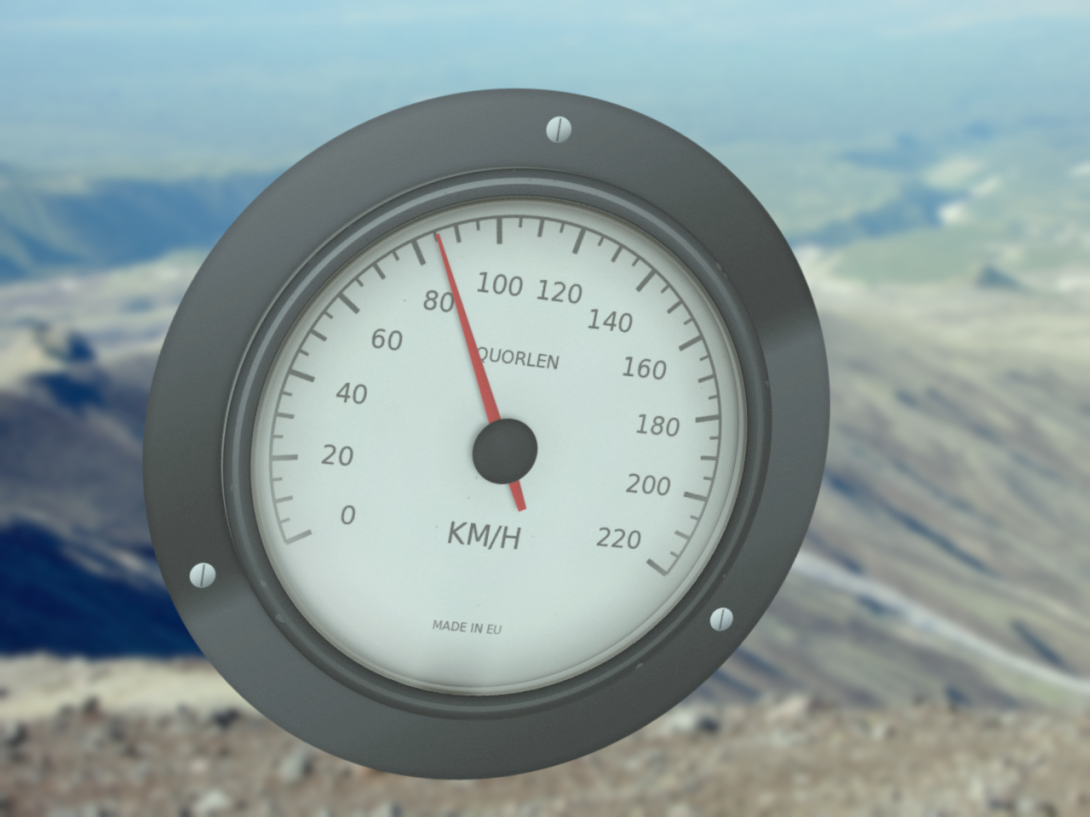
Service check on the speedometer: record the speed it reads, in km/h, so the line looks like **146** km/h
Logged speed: **85** km/h
